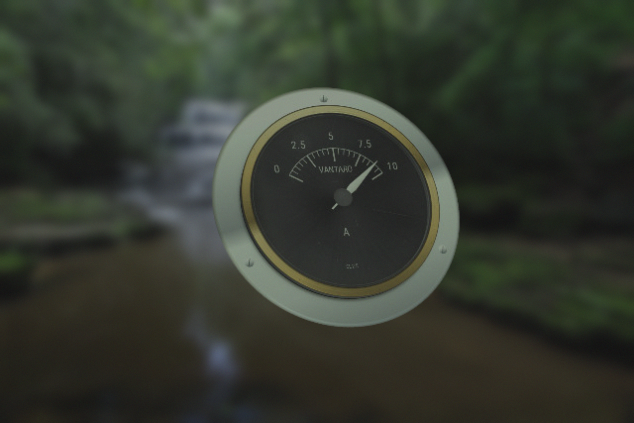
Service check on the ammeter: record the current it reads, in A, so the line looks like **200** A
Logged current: **9** A
